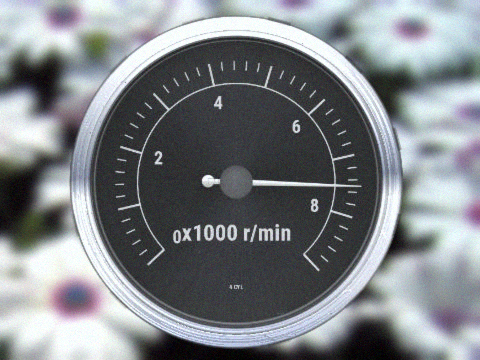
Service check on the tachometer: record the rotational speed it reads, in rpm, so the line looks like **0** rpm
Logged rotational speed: **7500** rpm
